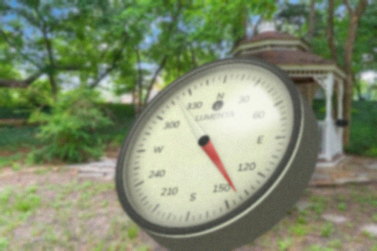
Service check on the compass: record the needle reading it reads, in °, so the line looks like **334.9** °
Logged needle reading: **140** °
